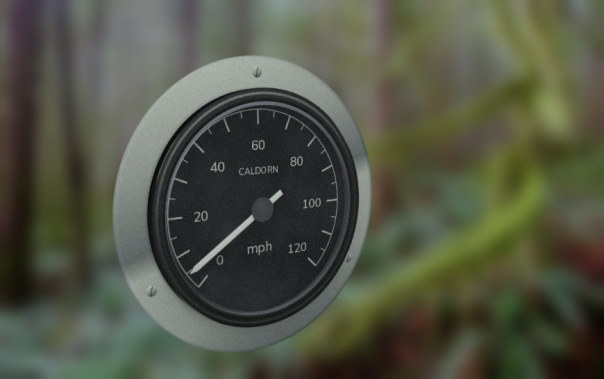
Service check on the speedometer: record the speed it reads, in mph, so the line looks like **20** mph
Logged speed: **5** mph
